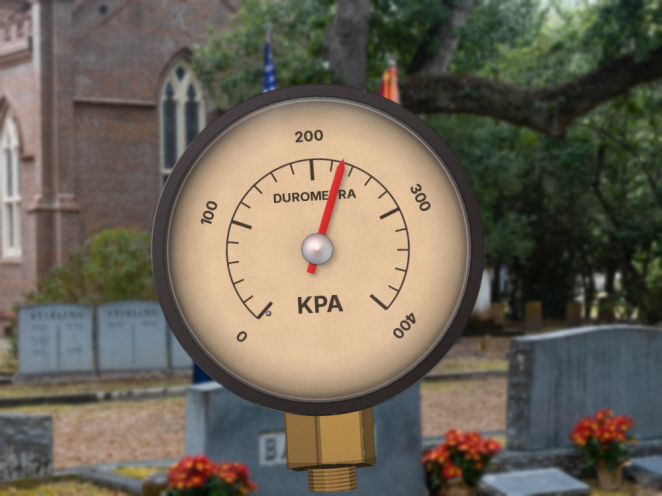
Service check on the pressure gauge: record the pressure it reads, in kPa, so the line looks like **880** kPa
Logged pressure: **230** kPa
